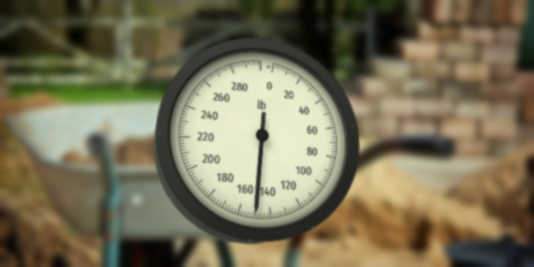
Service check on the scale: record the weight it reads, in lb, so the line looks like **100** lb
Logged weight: **150** lb
